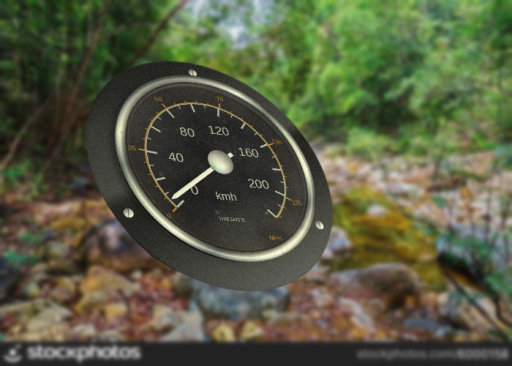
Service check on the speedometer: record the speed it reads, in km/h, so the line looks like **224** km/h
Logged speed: **5** km/h
